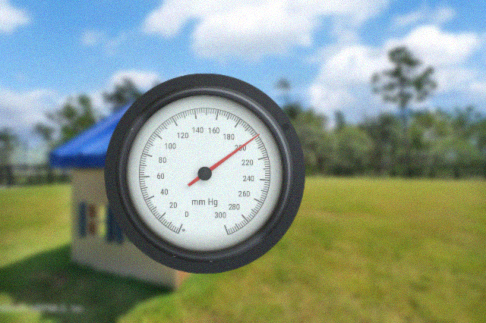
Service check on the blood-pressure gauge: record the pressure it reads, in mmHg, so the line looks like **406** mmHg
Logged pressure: **200** mmHg
